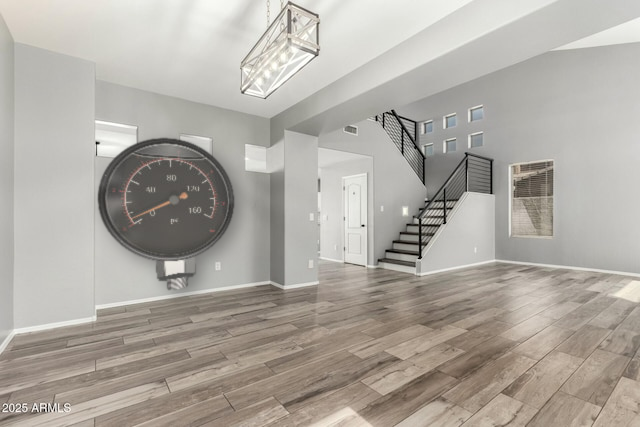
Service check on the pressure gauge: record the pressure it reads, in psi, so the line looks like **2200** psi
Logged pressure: **5** psi
